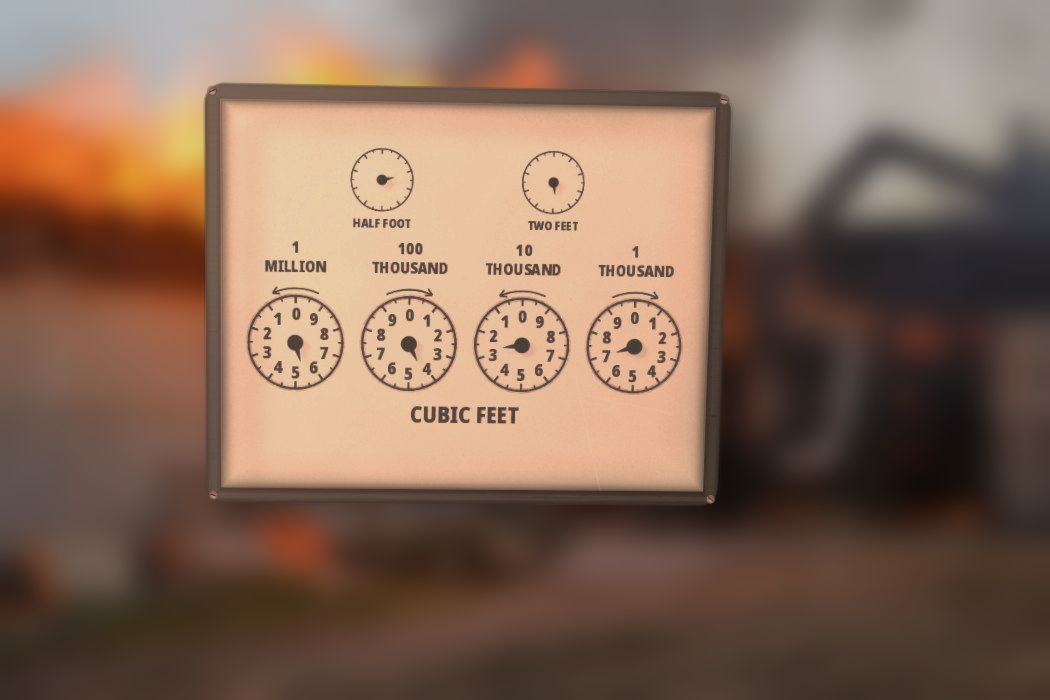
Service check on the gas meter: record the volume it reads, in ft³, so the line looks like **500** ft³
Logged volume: **542700** ft³
